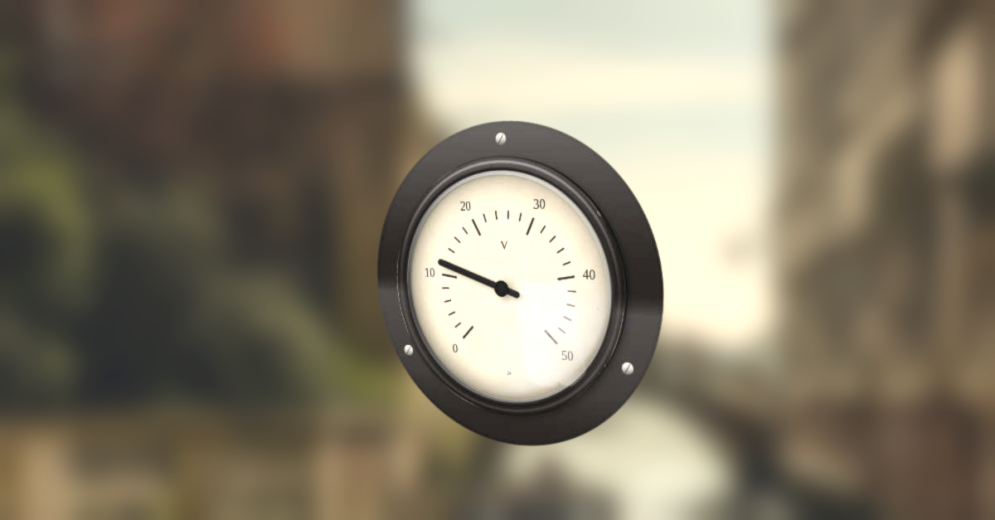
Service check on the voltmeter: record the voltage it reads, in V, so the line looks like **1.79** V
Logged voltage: **12** V
